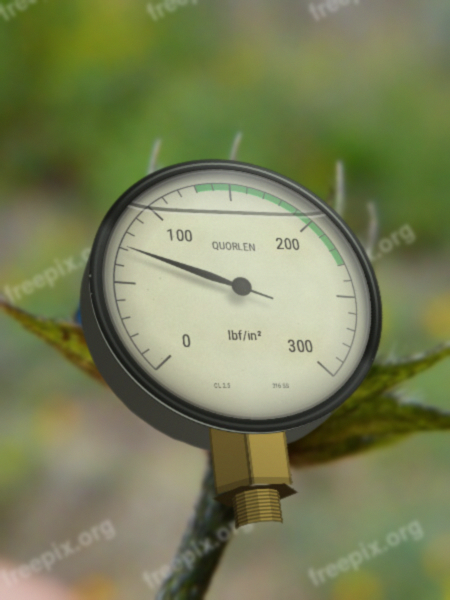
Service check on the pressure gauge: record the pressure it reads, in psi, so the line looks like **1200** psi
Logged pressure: **70** psi
